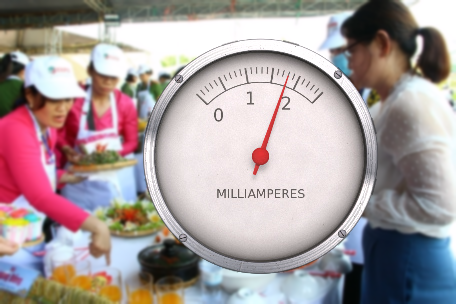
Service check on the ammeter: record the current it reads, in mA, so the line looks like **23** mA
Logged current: **1.8** mA
